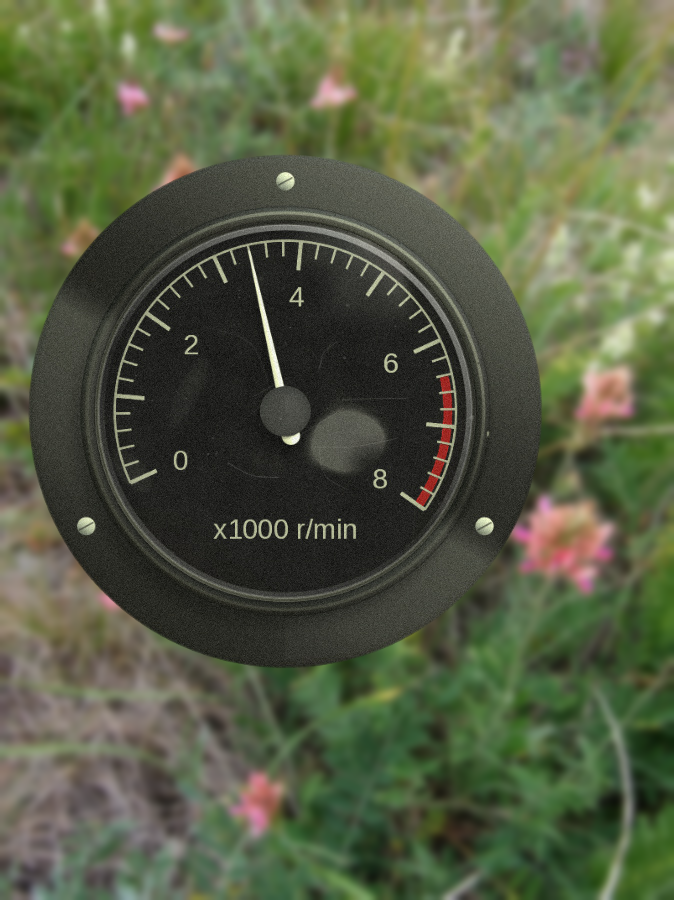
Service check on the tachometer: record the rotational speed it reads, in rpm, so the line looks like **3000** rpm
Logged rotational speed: **3400** rpm
